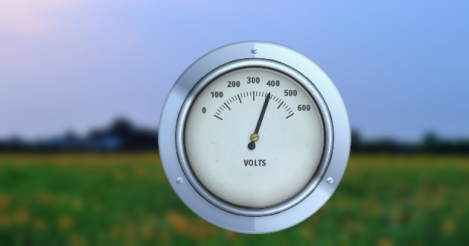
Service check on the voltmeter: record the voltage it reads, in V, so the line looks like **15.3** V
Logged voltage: **400** V
